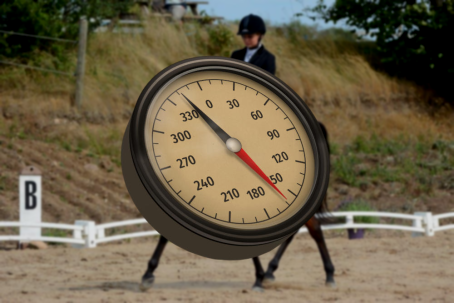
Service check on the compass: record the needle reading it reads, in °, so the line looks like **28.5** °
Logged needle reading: **160** °
